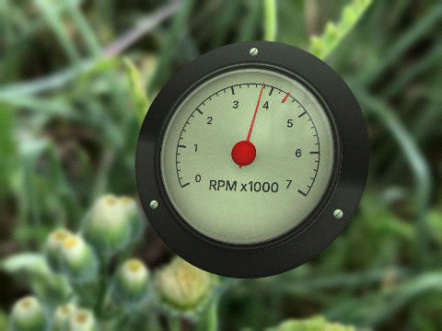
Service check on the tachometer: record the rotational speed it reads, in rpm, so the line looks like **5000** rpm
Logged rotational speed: **3800** rpm
